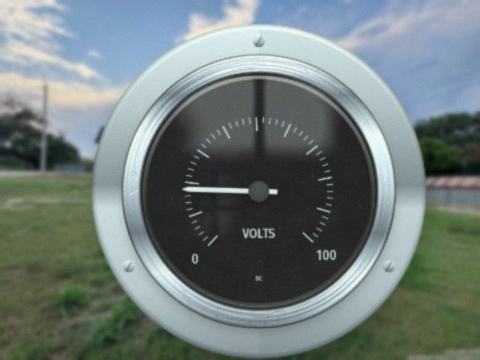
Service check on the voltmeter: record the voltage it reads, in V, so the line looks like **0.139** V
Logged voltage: **18** V
